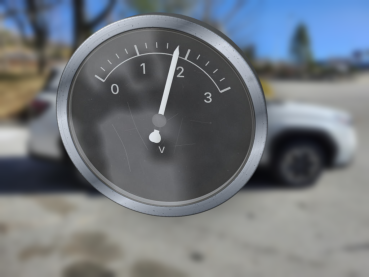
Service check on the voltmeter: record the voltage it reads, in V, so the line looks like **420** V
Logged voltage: **1.8** V
